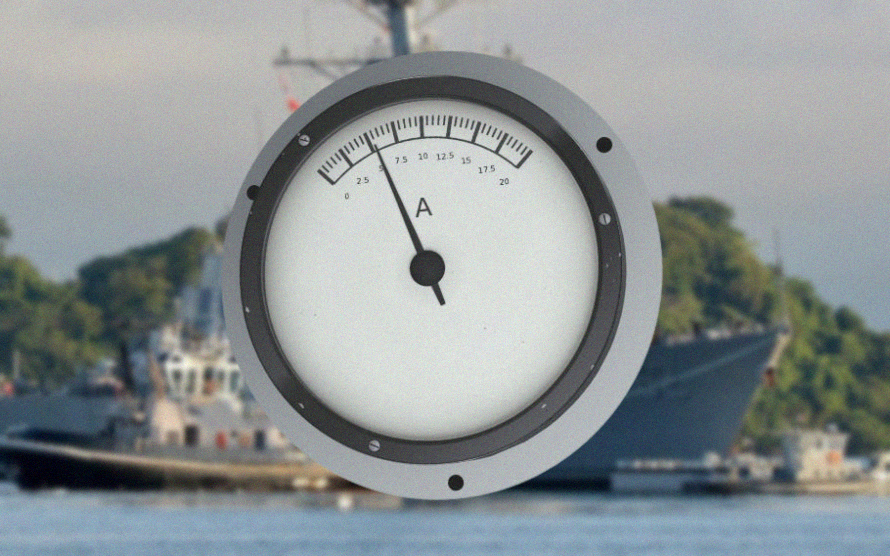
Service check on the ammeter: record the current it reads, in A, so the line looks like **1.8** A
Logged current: **5.5** A
